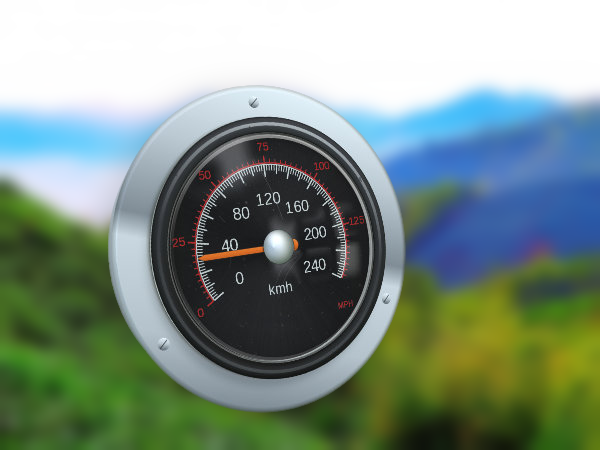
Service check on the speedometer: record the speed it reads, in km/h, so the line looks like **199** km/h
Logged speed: **30** km/h
